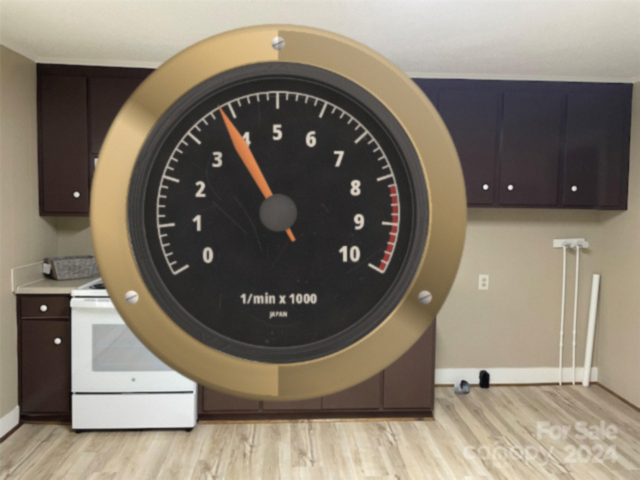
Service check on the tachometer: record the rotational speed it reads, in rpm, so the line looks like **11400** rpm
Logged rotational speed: **3800** rpm
